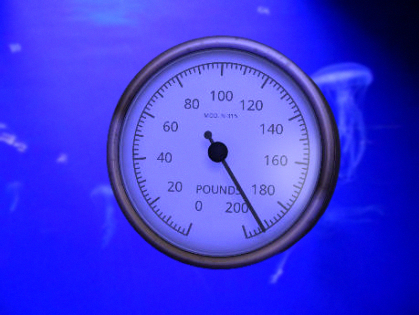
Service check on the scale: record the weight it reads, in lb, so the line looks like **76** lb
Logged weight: **192** lb
